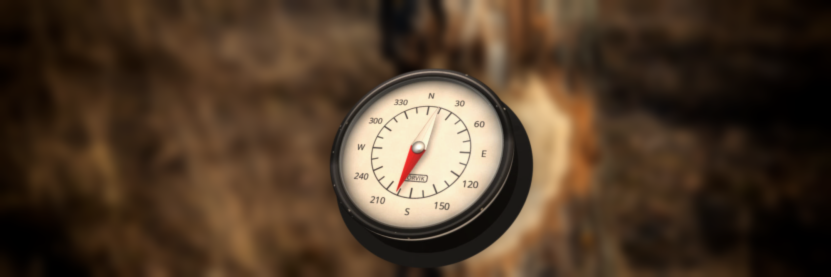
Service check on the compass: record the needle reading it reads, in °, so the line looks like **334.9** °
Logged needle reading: **195** °
